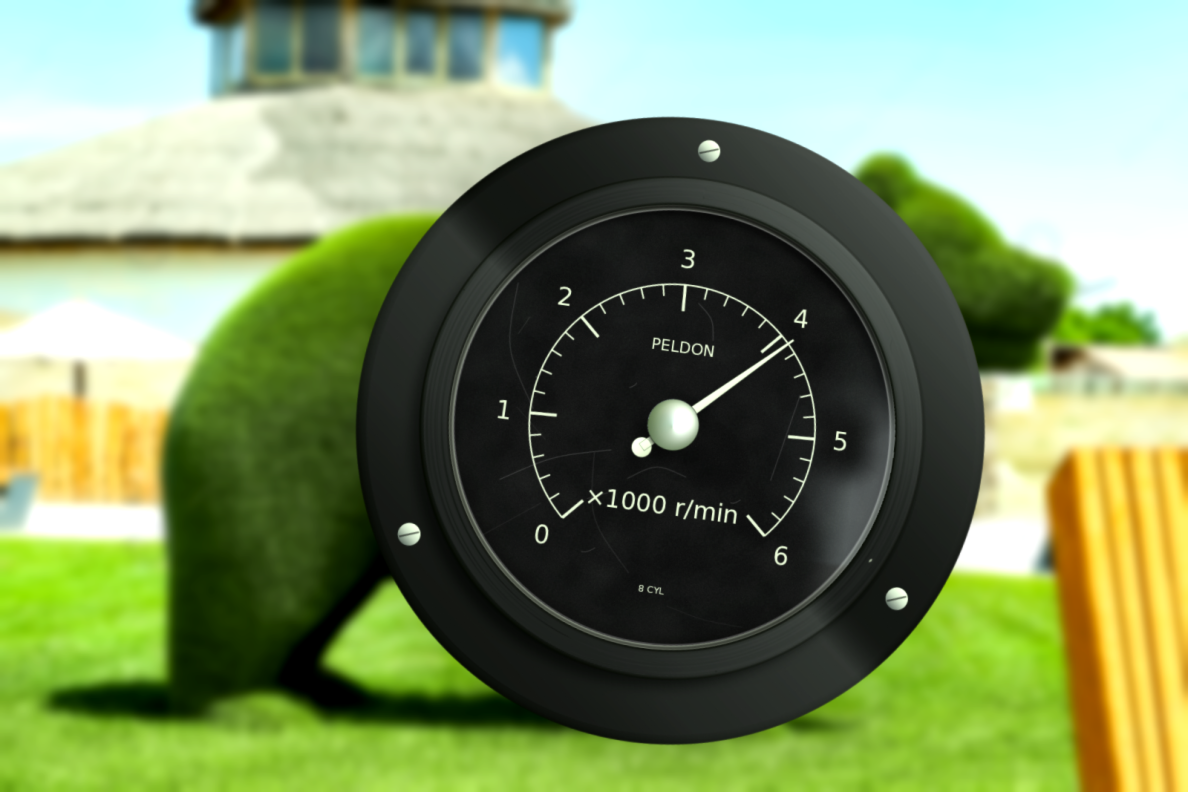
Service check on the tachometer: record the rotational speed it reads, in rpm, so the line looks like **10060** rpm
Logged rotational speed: **4100** rpm
